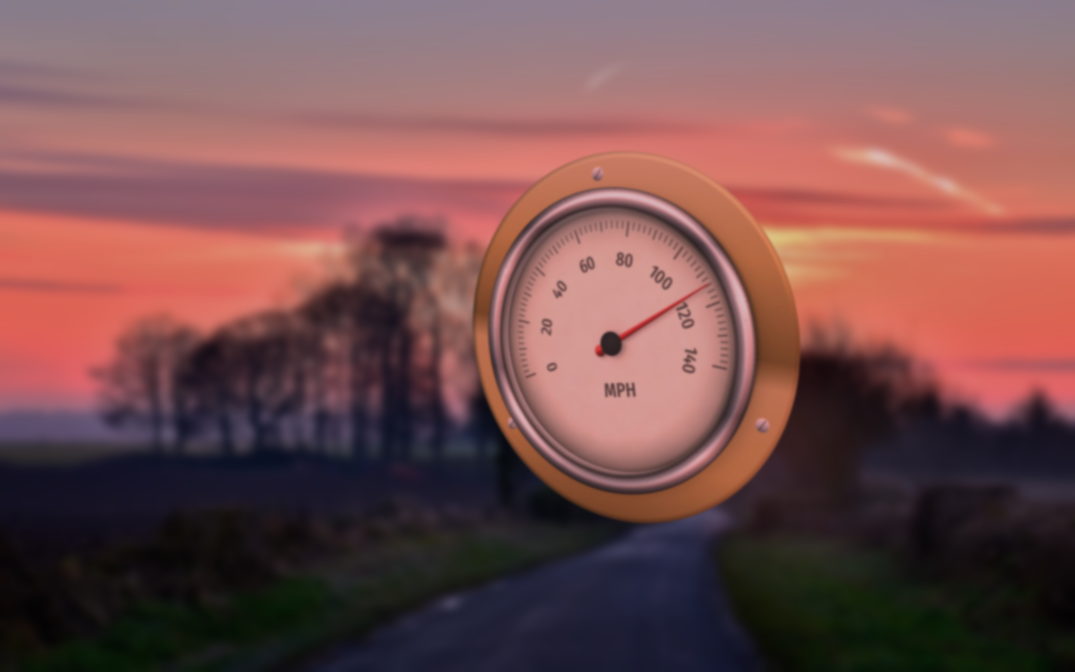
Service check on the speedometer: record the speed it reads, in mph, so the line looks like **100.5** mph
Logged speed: **114** mph
